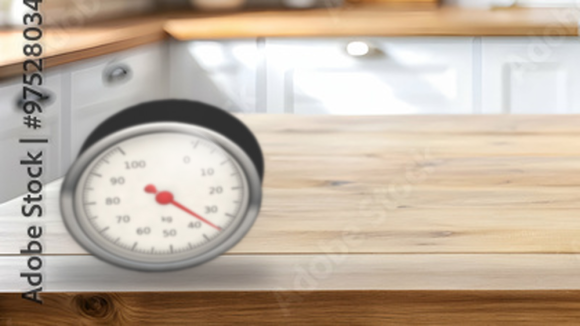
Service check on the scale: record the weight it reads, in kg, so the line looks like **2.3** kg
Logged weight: **35** kg
